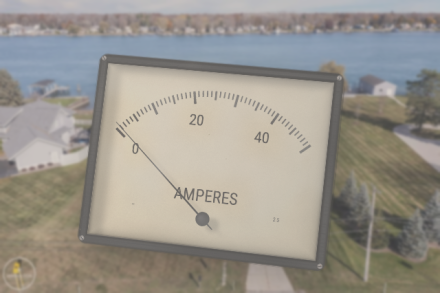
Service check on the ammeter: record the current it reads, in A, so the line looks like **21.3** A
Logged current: **1** A
